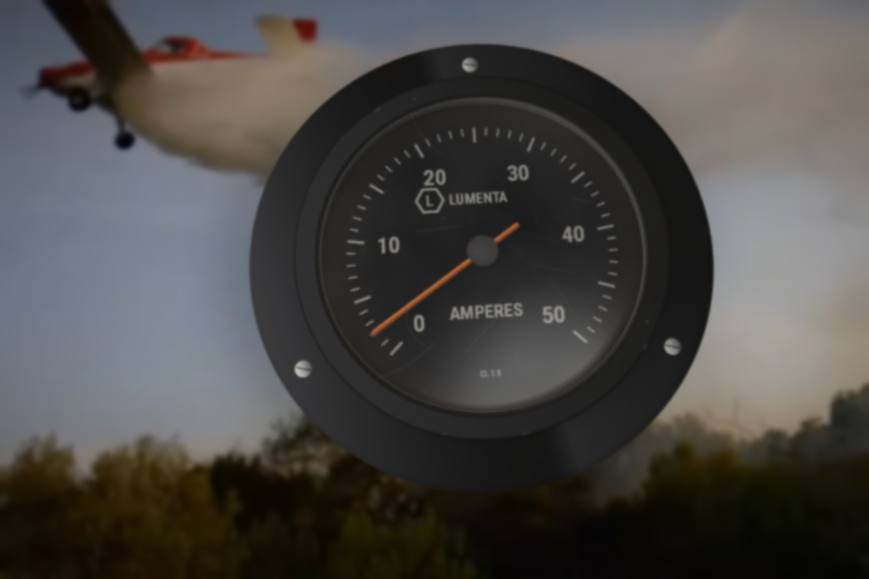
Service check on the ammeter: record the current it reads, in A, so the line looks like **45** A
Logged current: **2** A
